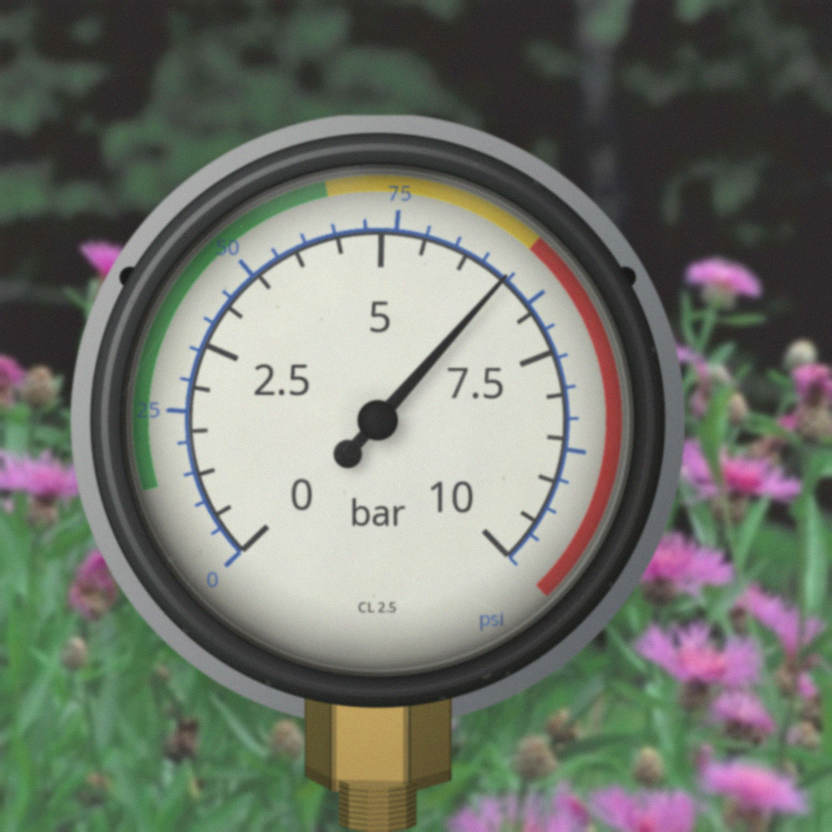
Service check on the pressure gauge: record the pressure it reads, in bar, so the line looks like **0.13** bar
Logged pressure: **6.5** bar
